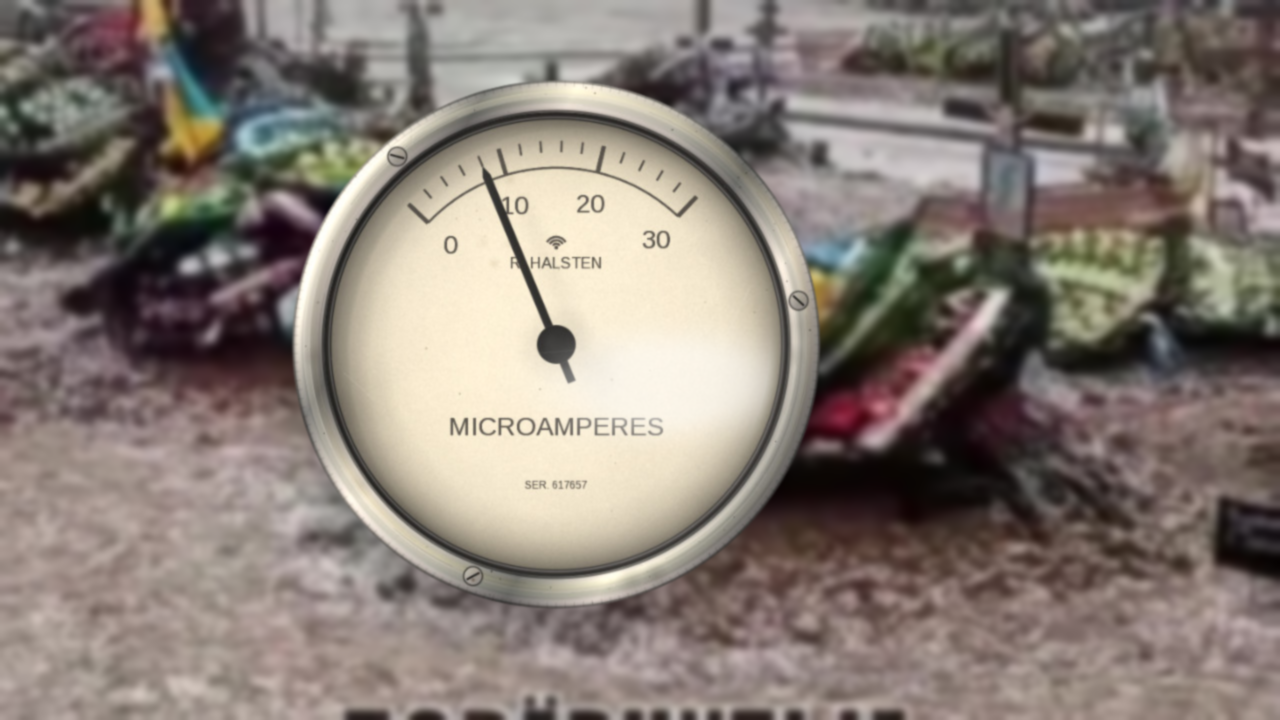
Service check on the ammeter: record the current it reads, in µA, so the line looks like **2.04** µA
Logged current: **8** µA
